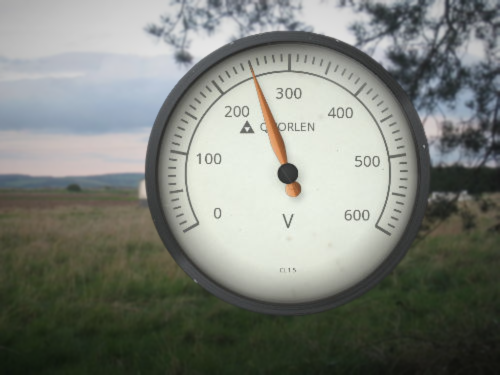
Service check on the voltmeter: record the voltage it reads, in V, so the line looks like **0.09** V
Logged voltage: **250** V
